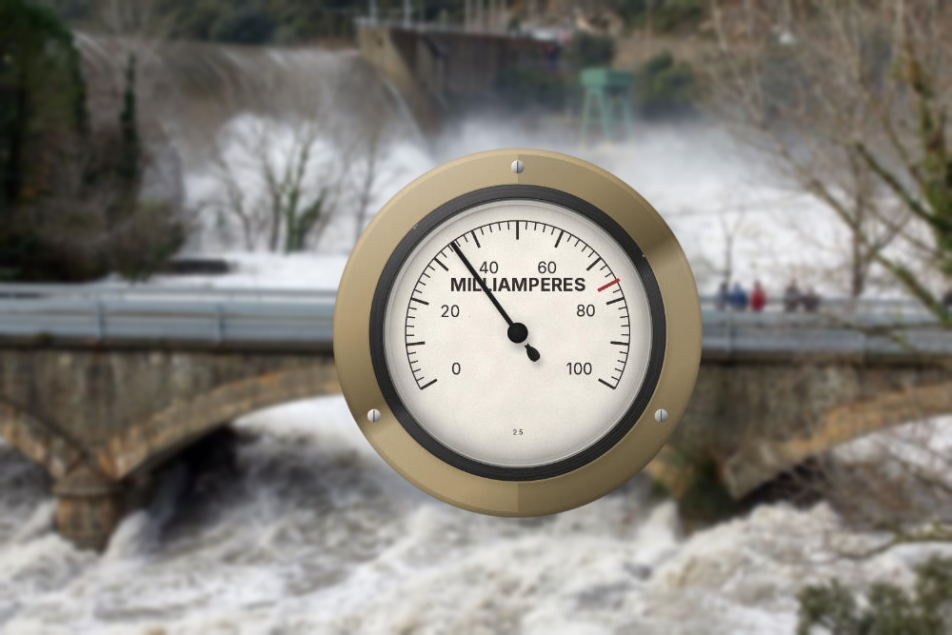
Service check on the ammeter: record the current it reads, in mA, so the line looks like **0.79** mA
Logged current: **35** mA
